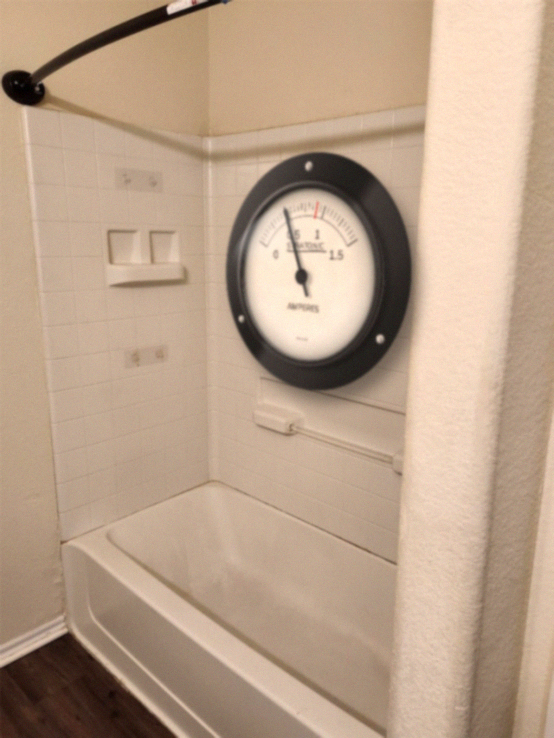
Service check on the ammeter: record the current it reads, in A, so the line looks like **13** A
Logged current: **0.5** A
